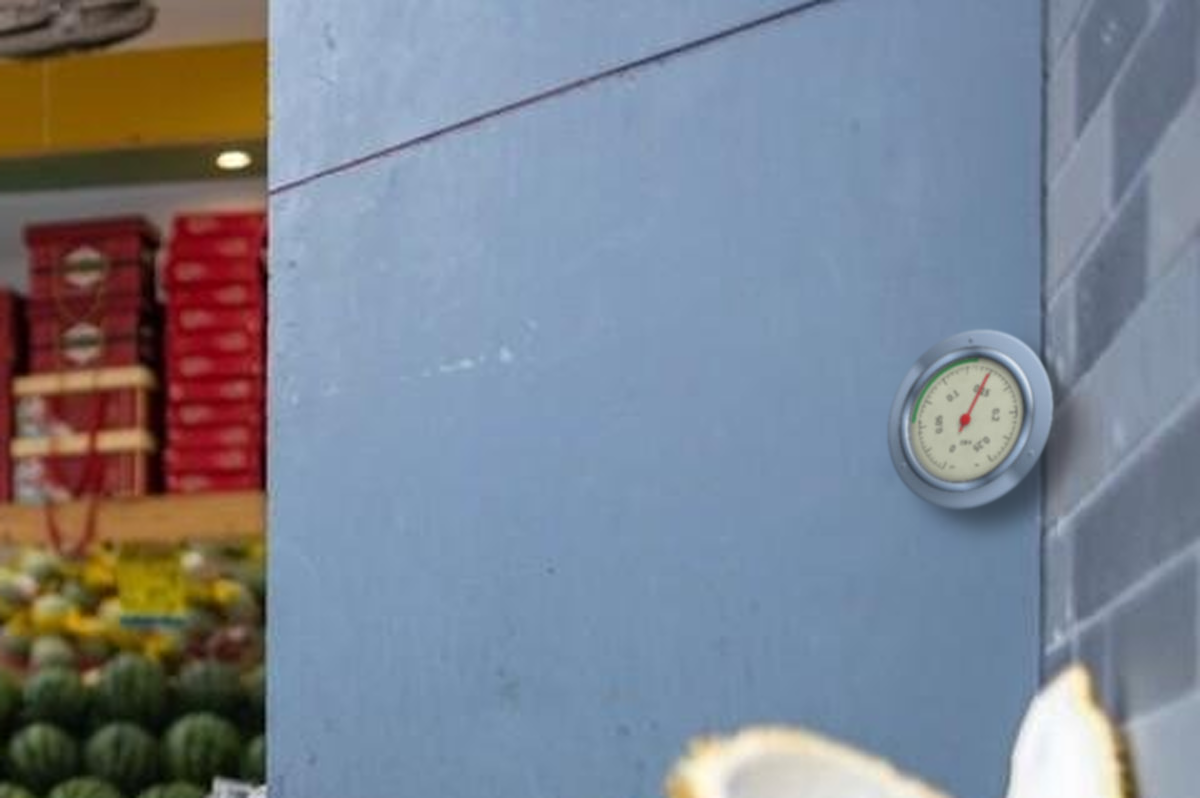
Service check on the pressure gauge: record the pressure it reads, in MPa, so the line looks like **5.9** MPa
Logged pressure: **0.15** MPa
